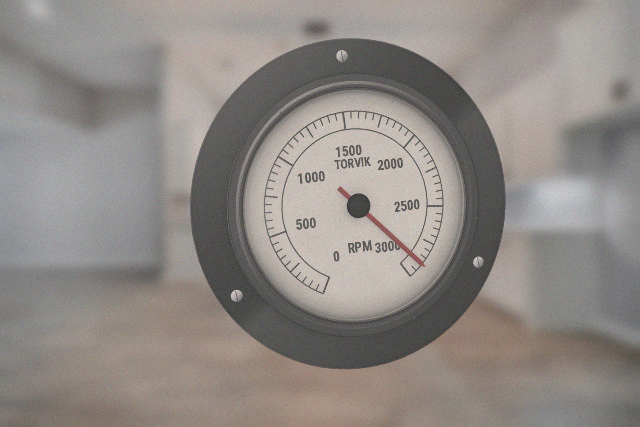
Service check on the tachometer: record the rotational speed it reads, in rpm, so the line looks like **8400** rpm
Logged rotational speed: **2900** rpm
